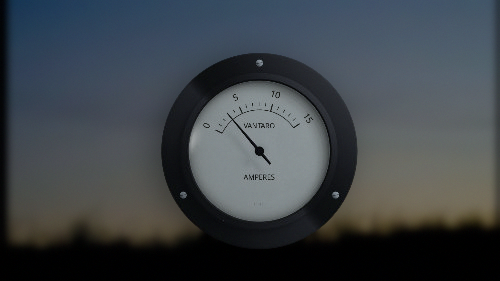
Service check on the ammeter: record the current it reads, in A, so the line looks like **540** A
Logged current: **3** A
